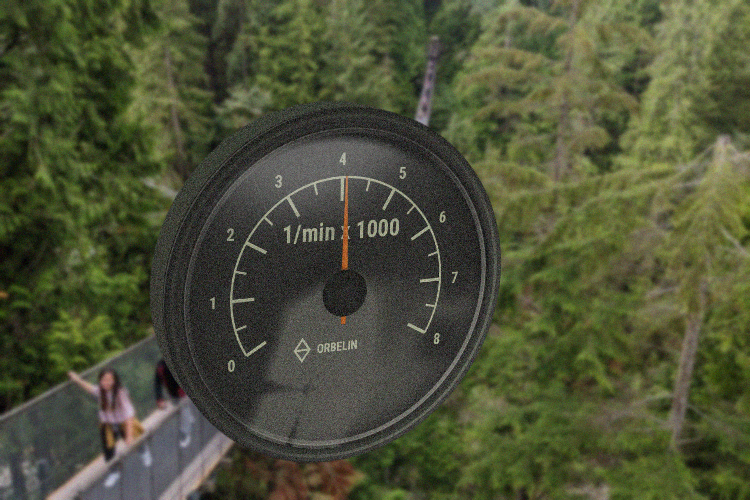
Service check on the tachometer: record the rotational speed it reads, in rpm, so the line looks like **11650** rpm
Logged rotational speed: **4000** rpm
